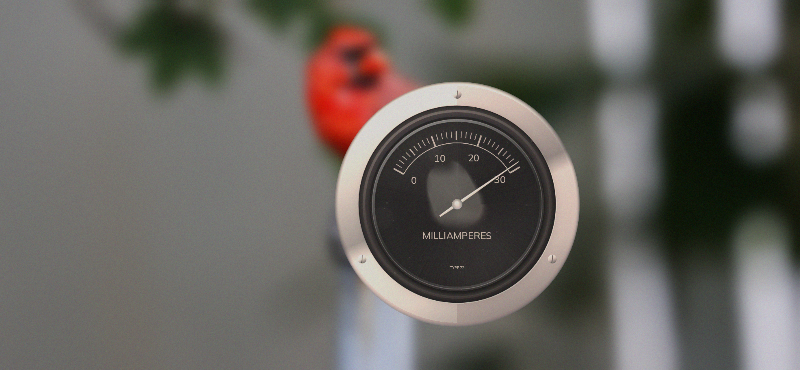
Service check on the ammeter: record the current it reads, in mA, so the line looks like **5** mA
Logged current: **29** mA
